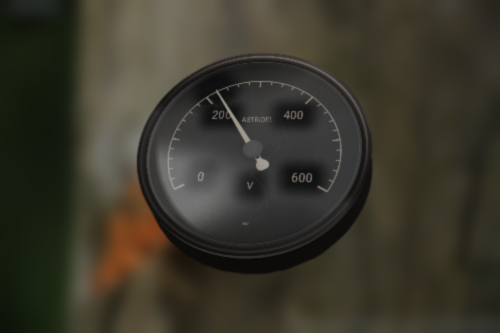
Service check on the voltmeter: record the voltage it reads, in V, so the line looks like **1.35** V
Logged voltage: **220** V
